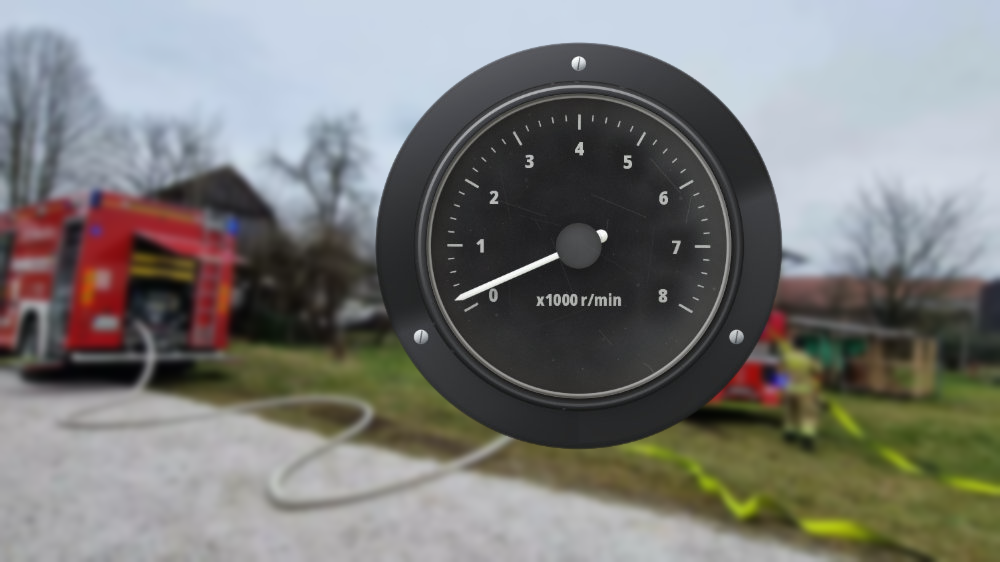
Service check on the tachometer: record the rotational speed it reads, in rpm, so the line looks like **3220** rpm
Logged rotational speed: **200** rpm
